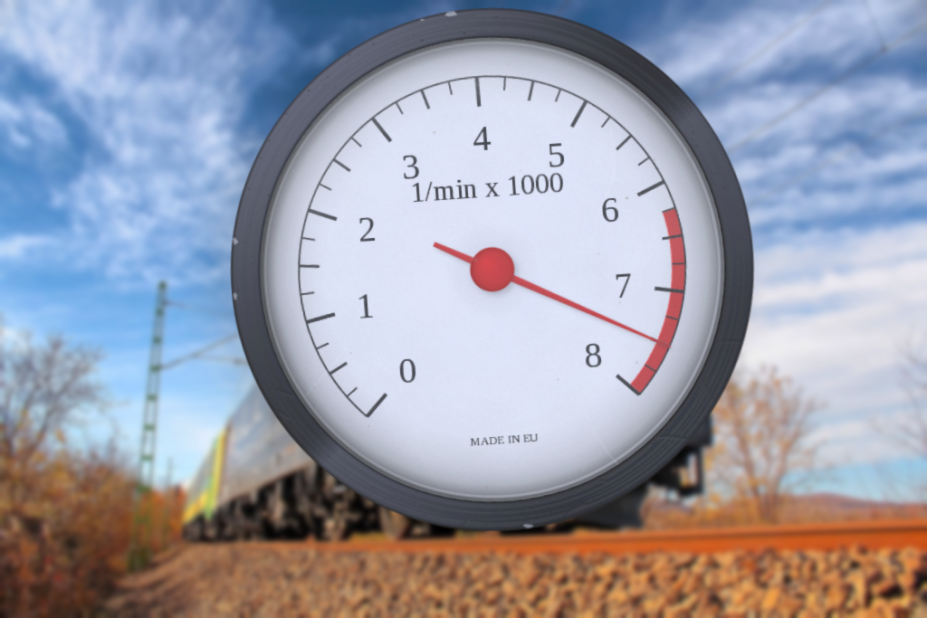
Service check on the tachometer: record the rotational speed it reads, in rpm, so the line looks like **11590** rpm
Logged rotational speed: **7500** rpm
